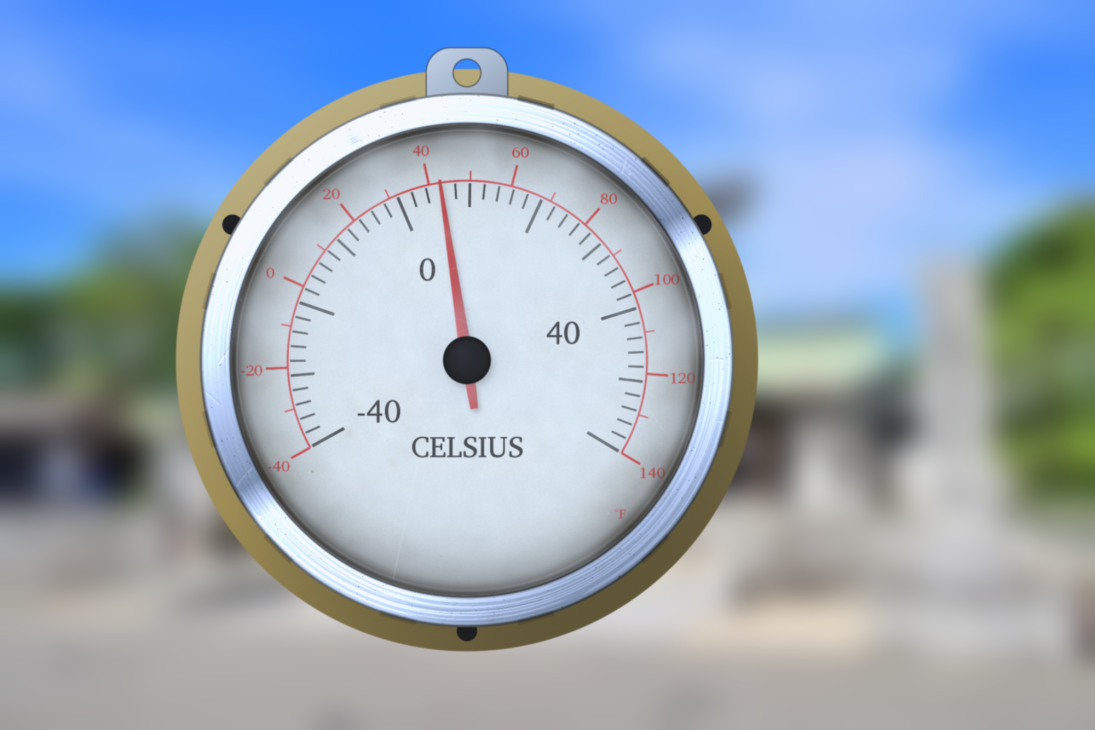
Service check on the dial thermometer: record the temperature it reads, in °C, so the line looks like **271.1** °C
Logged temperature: **6** °C
